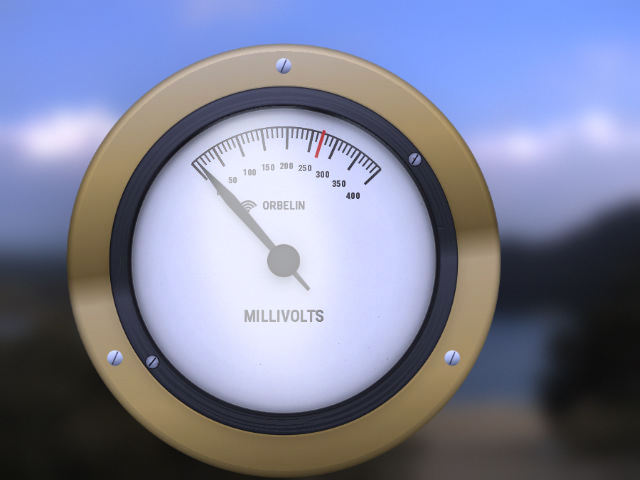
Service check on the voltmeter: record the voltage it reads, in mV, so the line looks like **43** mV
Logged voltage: **10** mV
